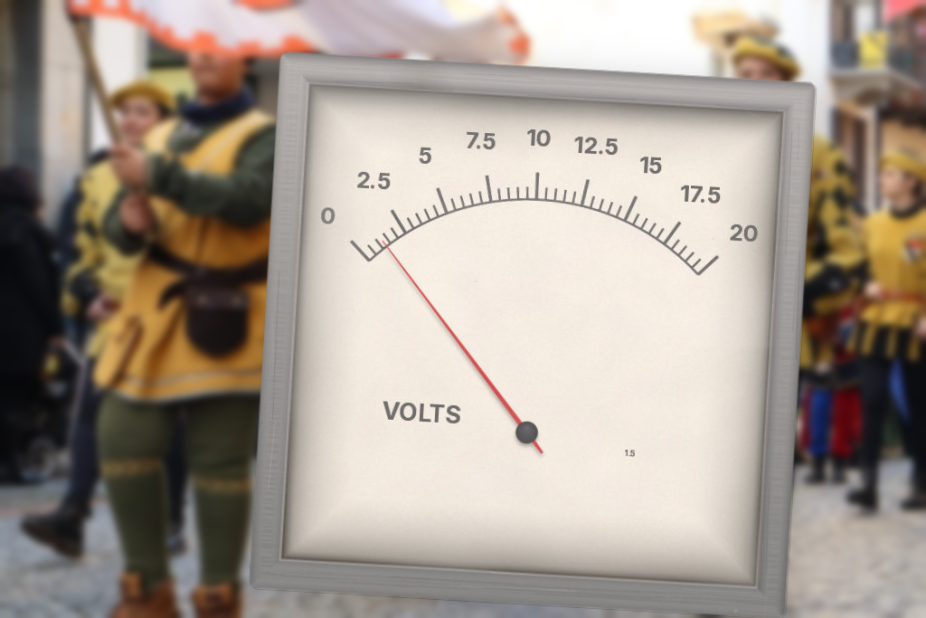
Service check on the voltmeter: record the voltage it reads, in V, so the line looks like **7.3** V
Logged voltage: **1.25** V
